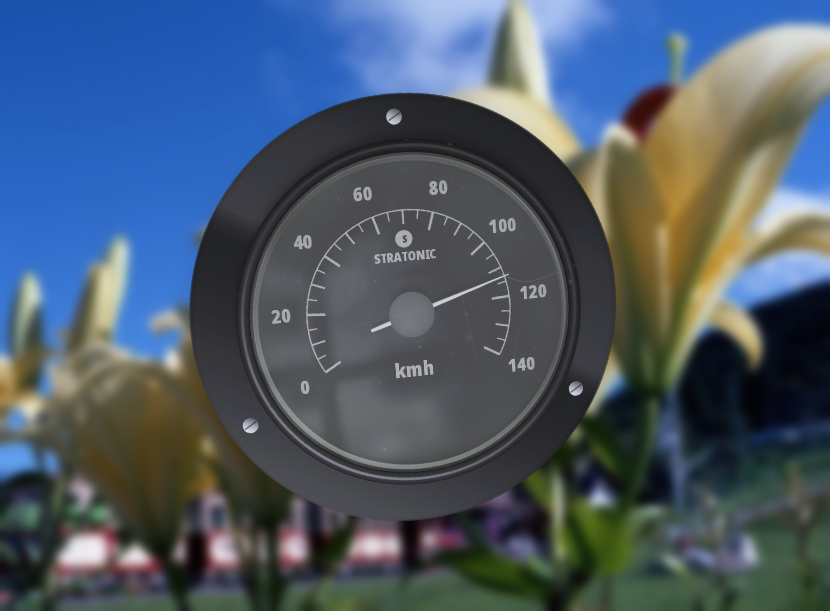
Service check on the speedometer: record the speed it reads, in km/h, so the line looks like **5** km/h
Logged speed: **112.5** km/h
